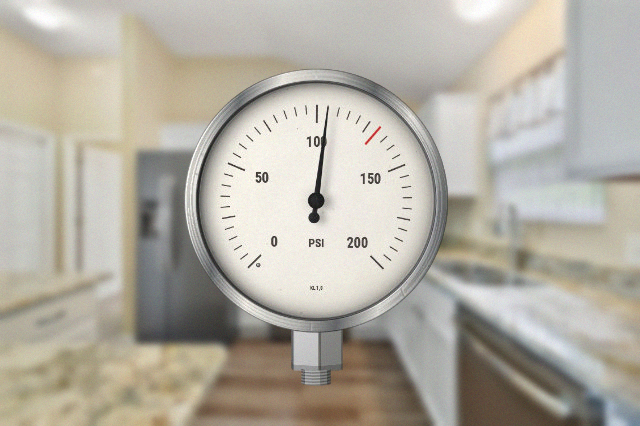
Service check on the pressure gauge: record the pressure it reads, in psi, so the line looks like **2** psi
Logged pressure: **105** psi
